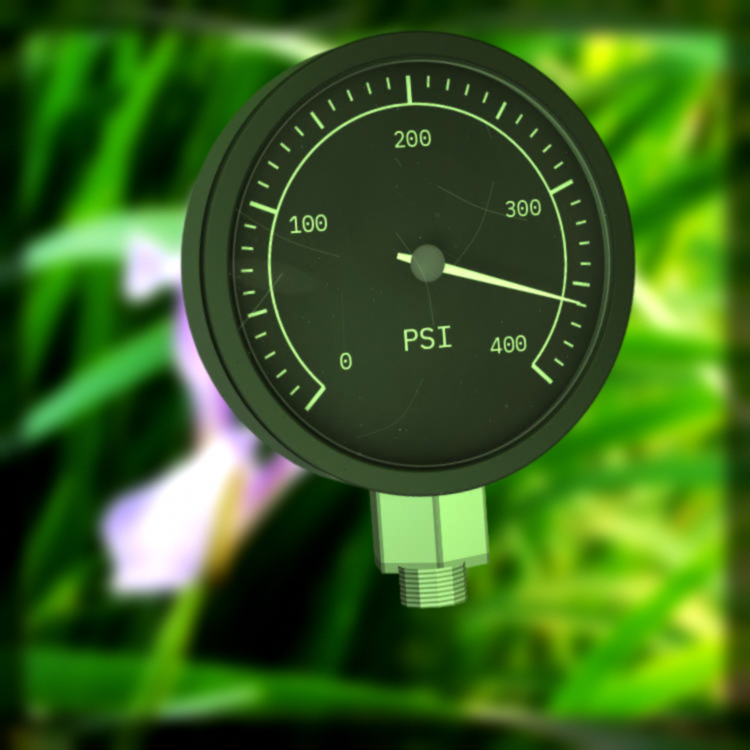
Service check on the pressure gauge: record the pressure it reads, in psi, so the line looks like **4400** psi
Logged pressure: **360** psi
